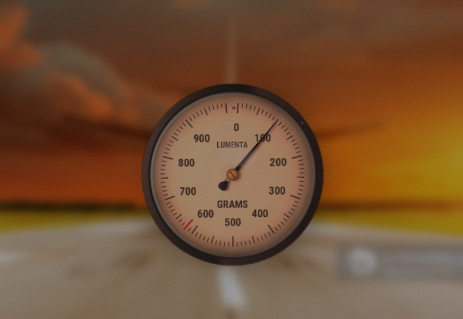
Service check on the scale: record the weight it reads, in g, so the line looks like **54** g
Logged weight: **100** g
